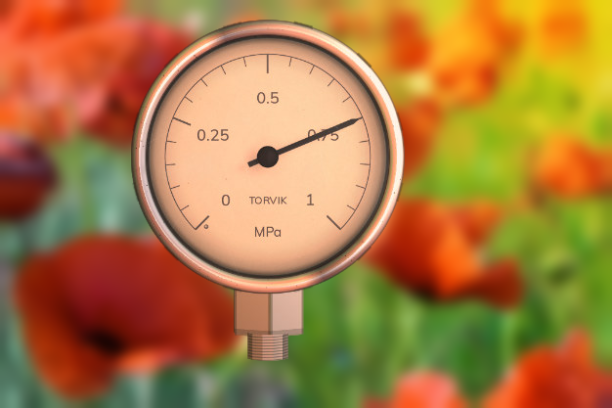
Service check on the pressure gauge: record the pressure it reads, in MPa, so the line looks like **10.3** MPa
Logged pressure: **0.75** MPa
